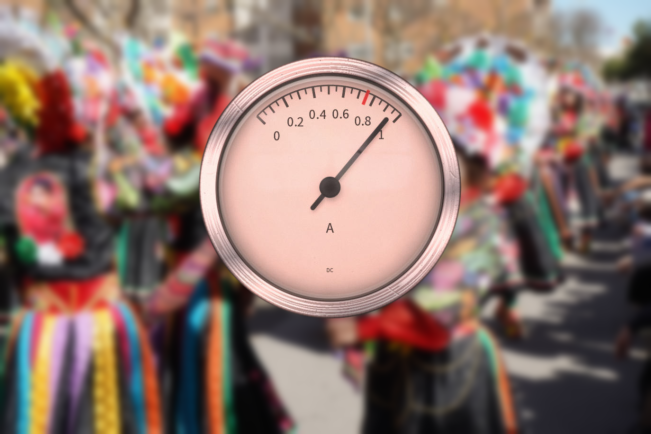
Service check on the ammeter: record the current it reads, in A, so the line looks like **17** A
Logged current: **0.95** A
